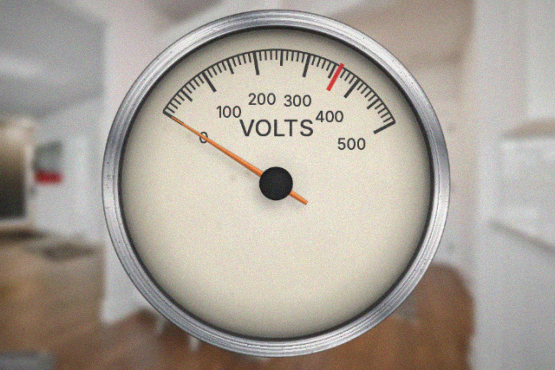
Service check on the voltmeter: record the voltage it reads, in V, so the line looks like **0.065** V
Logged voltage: **0** V
